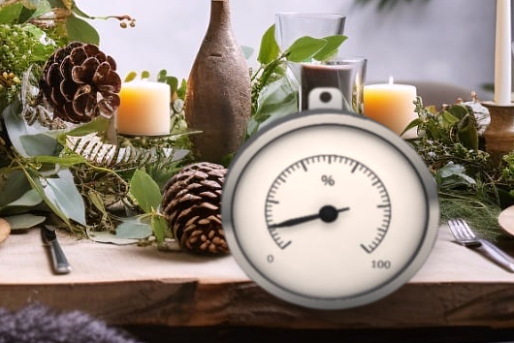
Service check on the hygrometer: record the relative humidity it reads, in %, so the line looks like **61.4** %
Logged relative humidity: **10** %
